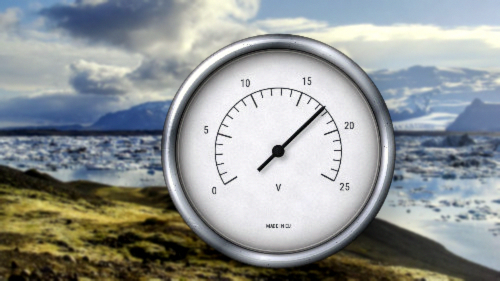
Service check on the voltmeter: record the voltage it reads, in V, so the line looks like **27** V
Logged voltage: **17.5** V
